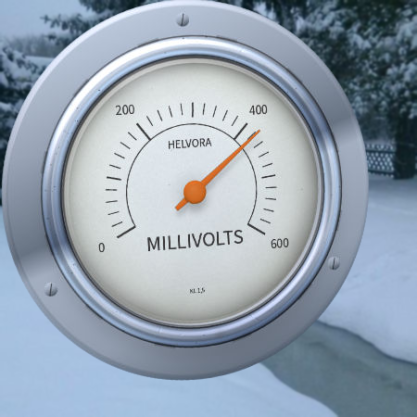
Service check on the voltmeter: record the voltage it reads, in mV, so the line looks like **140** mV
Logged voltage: **420** mV
